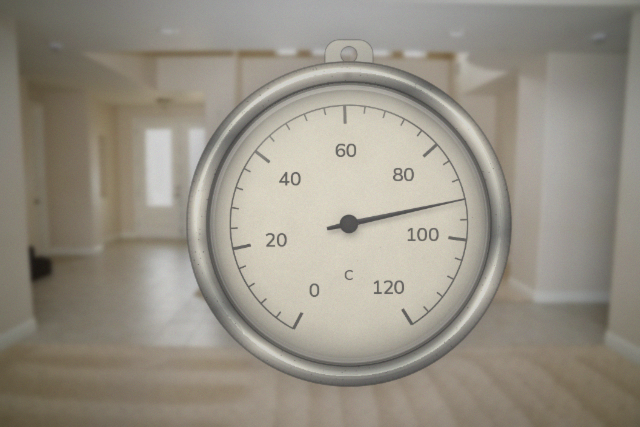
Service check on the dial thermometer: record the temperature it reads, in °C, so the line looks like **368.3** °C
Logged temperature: **92** °C
